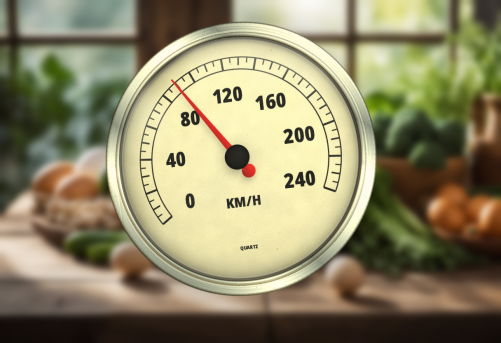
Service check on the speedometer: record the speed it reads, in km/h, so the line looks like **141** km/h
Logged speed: **90** km/h
